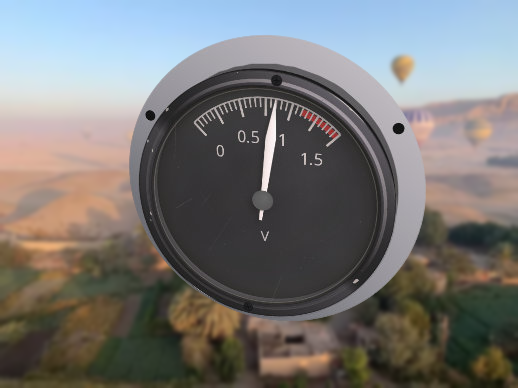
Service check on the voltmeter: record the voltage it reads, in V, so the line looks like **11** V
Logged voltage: **0.85** V
